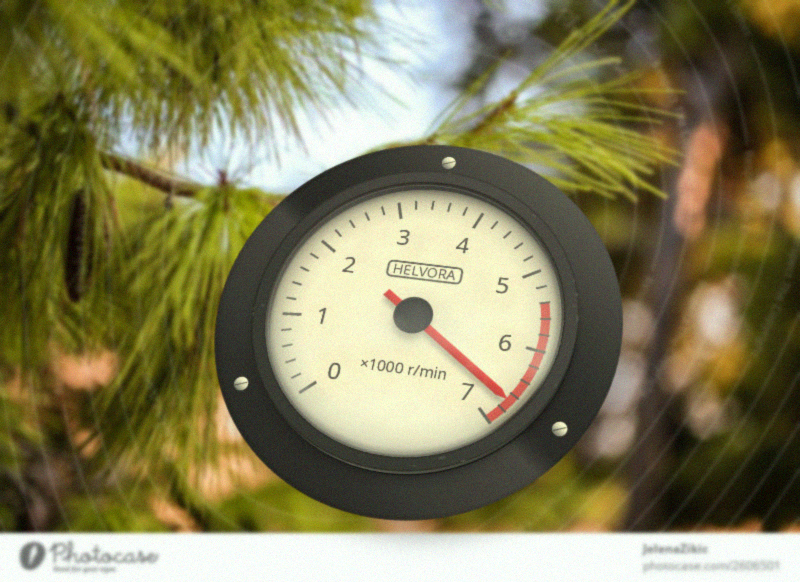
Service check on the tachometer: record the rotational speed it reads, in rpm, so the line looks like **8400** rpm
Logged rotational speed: **6700** rpm
